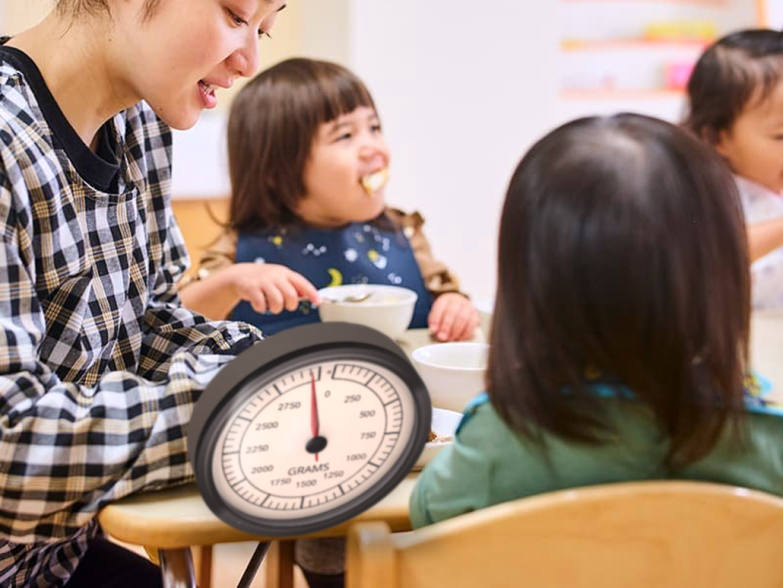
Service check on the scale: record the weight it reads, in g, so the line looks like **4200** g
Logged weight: **2950** g
